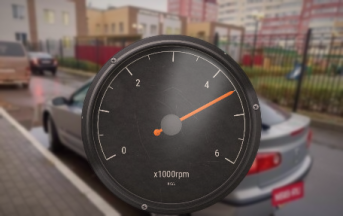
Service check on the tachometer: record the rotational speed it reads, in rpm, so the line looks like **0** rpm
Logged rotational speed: **4500** rpm
